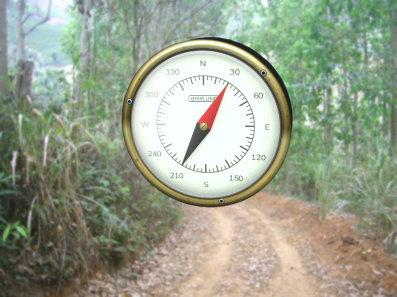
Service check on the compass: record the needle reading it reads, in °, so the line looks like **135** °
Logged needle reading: **30** °
